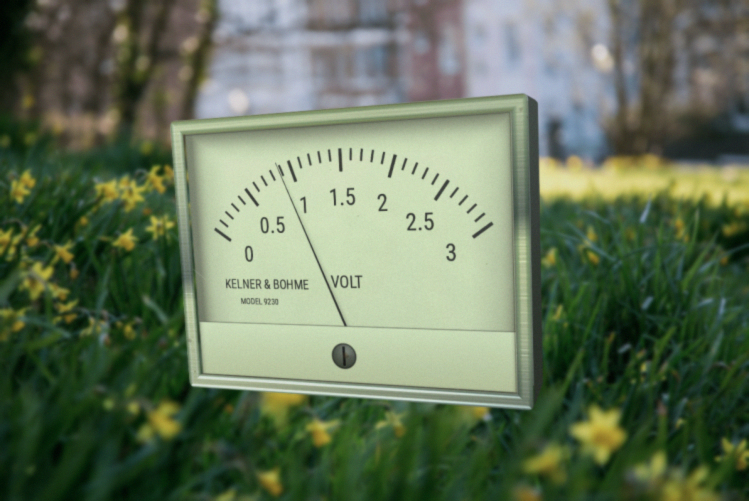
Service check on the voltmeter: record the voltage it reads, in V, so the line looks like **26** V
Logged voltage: **0.9** V
